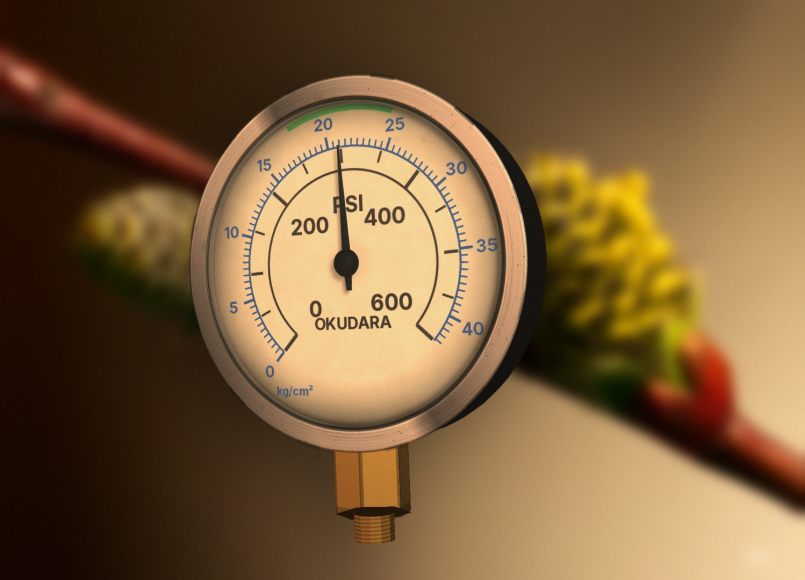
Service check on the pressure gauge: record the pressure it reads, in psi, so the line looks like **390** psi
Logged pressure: **300** psi
